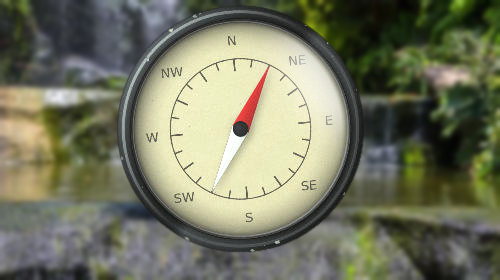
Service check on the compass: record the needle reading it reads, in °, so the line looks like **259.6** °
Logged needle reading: **30** °
